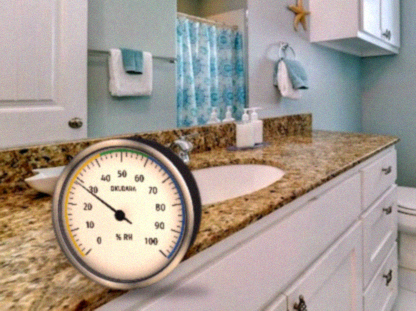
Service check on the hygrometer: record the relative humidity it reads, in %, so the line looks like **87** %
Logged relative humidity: **30** %
